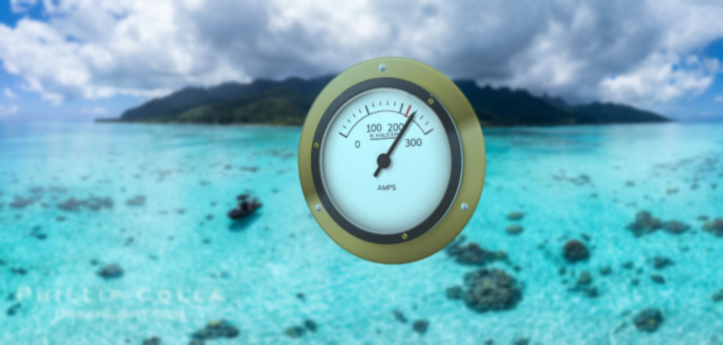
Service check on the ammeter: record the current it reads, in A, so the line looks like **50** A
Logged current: **240** A
